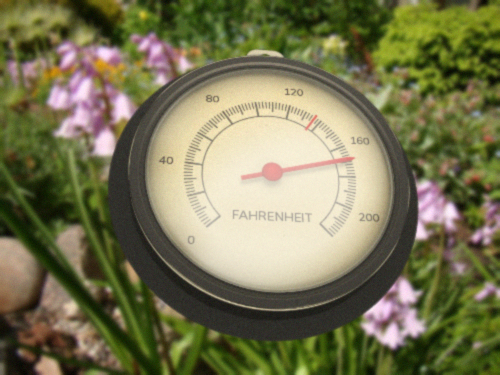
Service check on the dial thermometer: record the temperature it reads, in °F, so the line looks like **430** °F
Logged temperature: **170** °F
